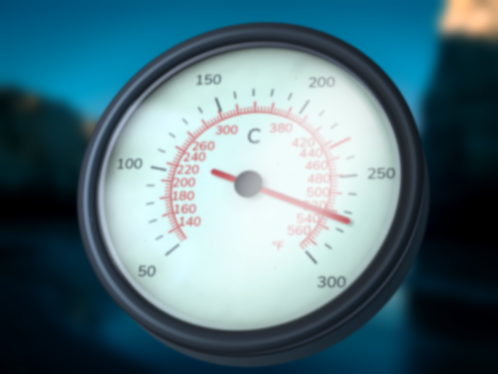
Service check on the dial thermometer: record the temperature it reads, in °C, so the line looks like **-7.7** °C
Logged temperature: **275** °C
